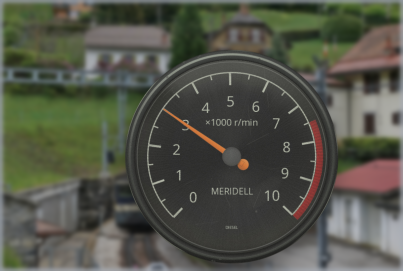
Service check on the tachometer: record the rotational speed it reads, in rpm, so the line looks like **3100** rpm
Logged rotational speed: **3000** rpm
